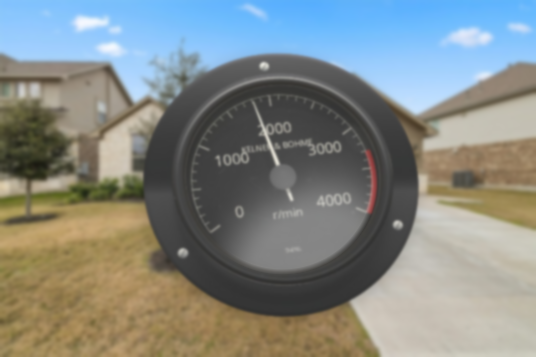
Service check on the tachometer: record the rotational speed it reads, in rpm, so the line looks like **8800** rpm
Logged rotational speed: **1800** rpm
